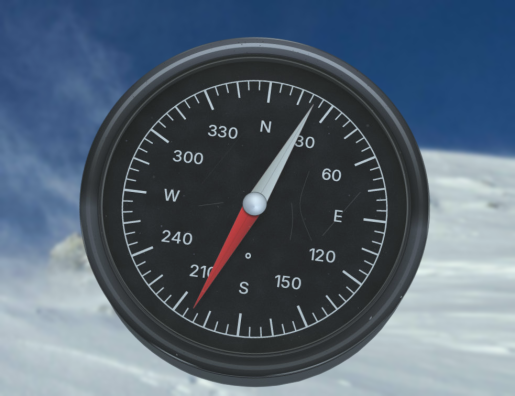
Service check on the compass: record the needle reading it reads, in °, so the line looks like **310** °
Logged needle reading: **202.5** °
